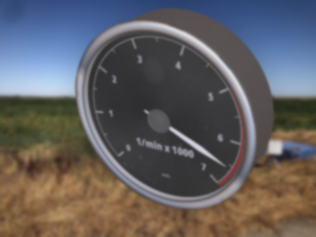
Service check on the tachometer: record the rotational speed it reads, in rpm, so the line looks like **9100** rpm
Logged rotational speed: **6500** rpm
